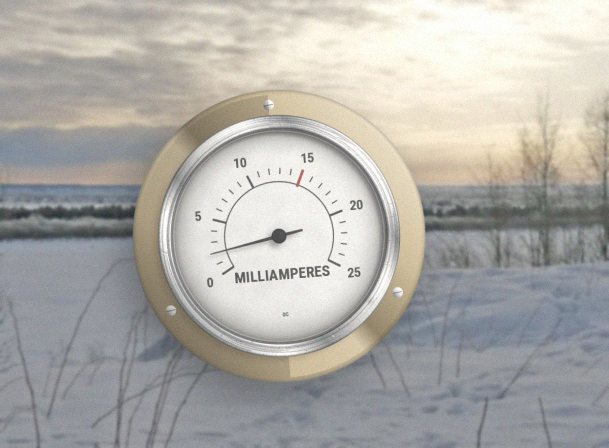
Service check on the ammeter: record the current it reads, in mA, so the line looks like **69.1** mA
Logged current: **2** mA
